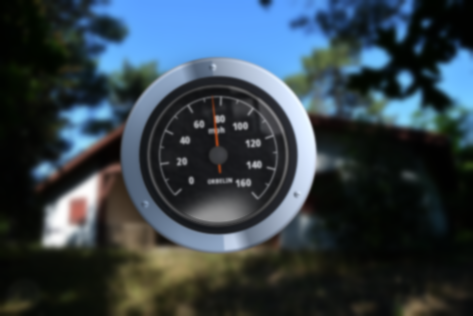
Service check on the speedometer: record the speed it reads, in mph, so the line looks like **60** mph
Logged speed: **75** mph
